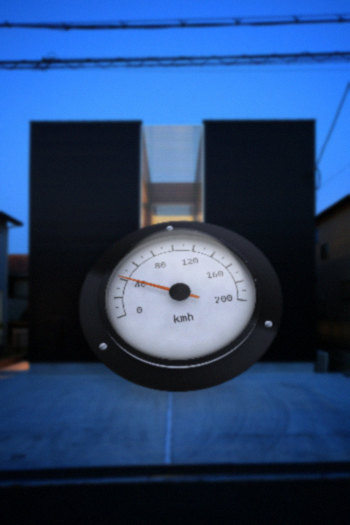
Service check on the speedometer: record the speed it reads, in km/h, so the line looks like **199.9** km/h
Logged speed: **40** km/h
